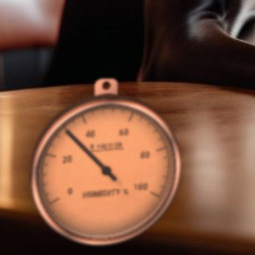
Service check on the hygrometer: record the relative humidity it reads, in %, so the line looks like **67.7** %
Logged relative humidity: **32** %
